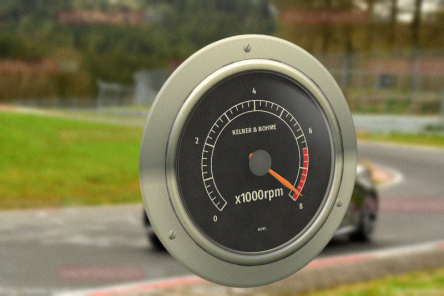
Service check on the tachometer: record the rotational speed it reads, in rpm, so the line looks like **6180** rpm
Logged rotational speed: **7800** rpm
